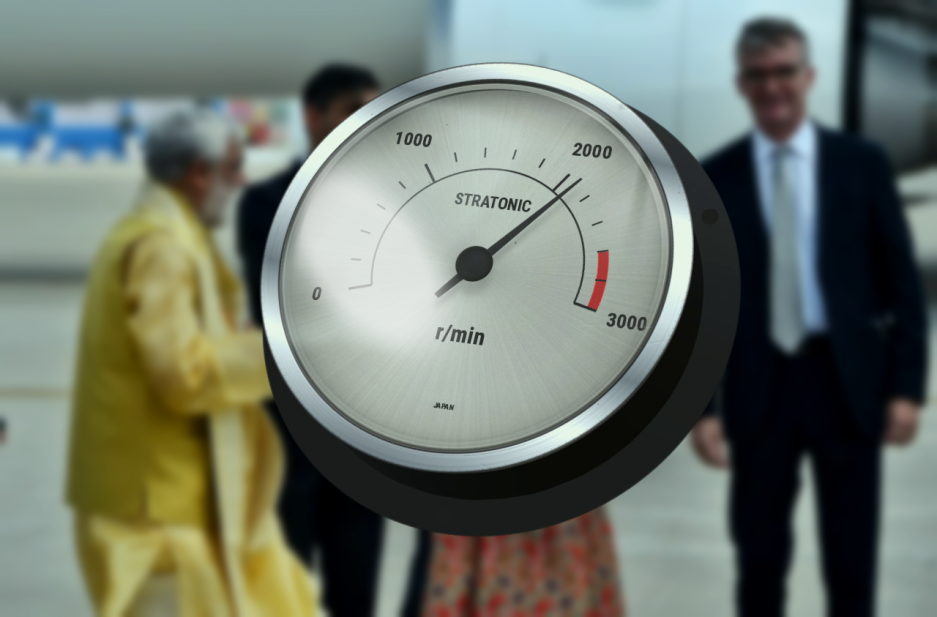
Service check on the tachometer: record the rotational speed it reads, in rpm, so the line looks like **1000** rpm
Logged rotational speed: **2100** rpm
